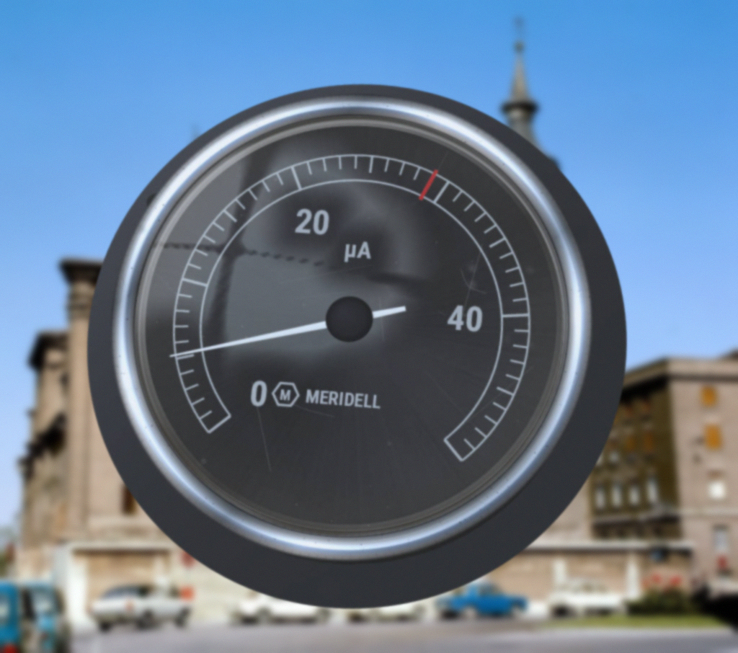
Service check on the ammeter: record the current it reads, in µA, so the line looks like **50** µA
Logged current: **5** µA
